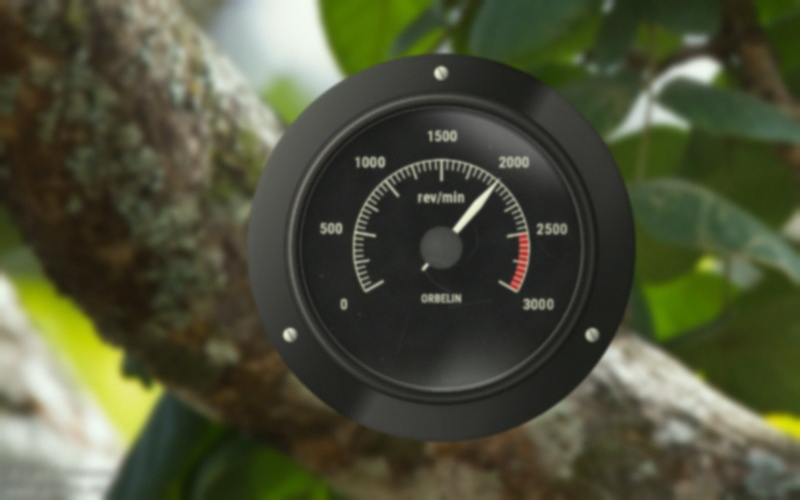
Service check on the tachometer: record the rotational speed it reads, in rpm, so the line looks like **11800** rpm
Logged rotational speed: **2000** rpm
